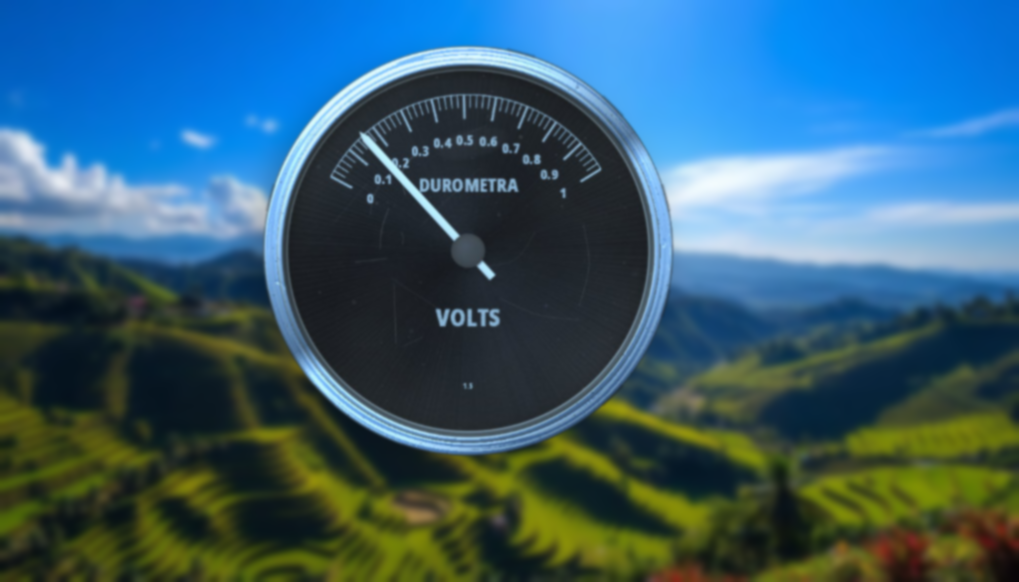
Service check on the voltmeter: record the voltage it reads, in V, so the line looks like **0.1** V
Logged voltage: **0.16** V
